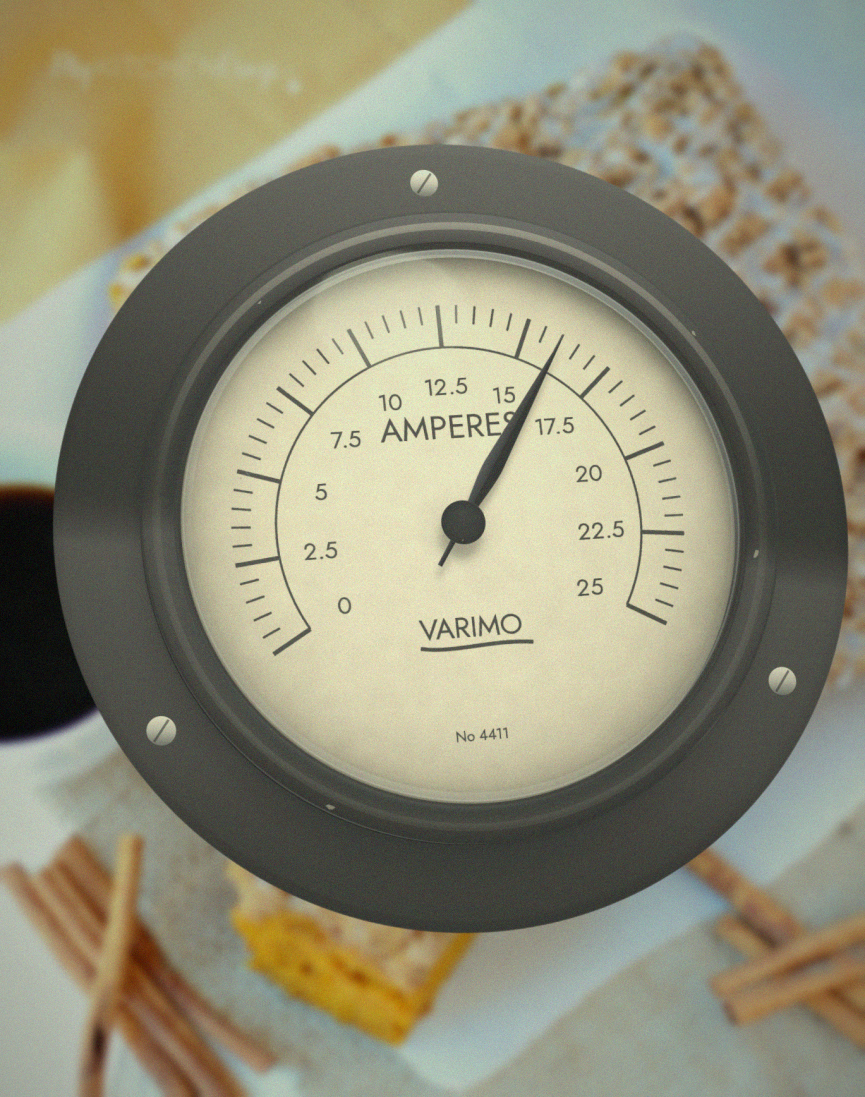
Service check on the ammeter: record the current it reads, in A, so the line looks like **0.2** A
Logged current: **16** A
